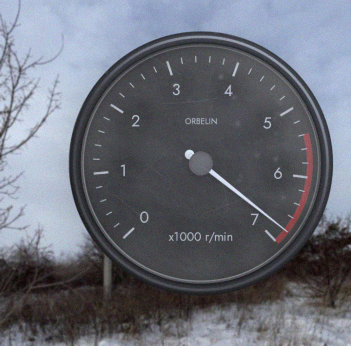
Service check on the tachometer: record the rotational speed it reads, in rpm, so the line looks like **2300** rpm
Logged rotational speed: **6800** rpm
